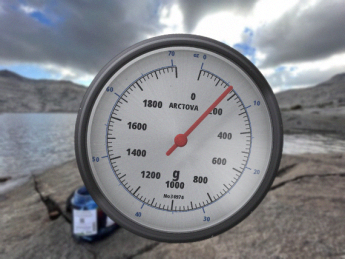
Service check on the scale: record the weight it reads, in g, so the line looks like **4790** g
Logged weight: **160** g
